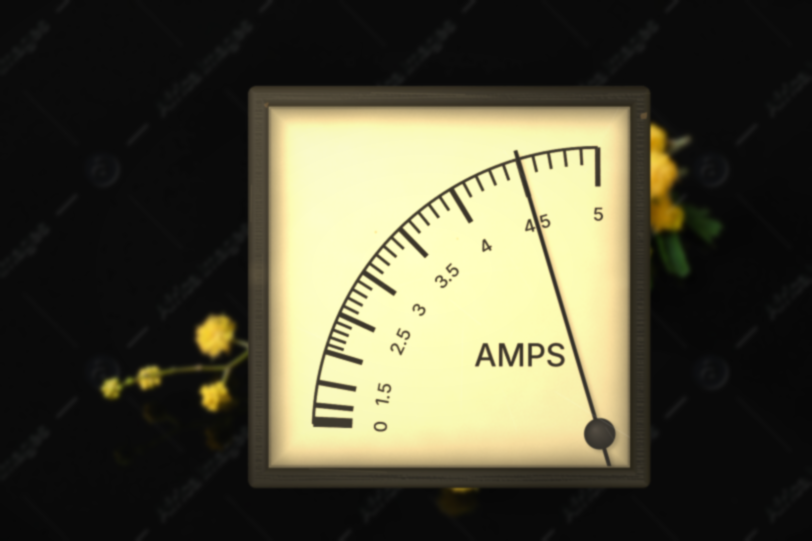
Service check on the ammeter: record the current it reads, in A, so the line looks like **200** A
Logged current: **4.5** A
